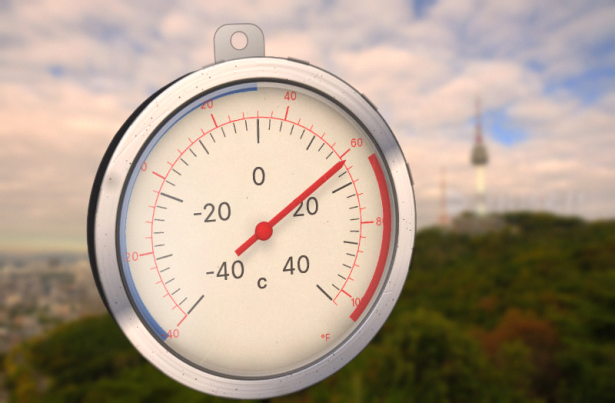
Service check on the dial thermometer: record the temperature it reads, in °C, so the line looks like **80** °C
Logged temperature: **16** °C
